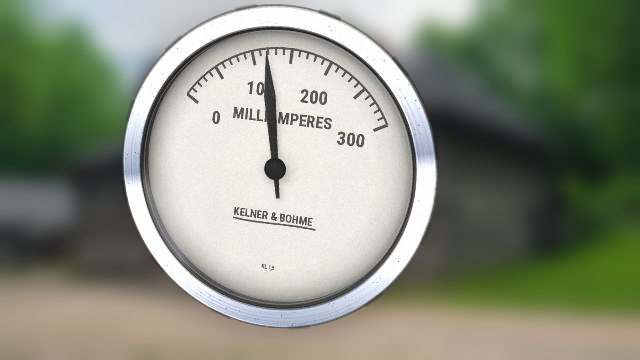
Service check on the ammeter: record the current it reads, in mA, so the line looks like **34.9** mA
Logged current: **120** mA
